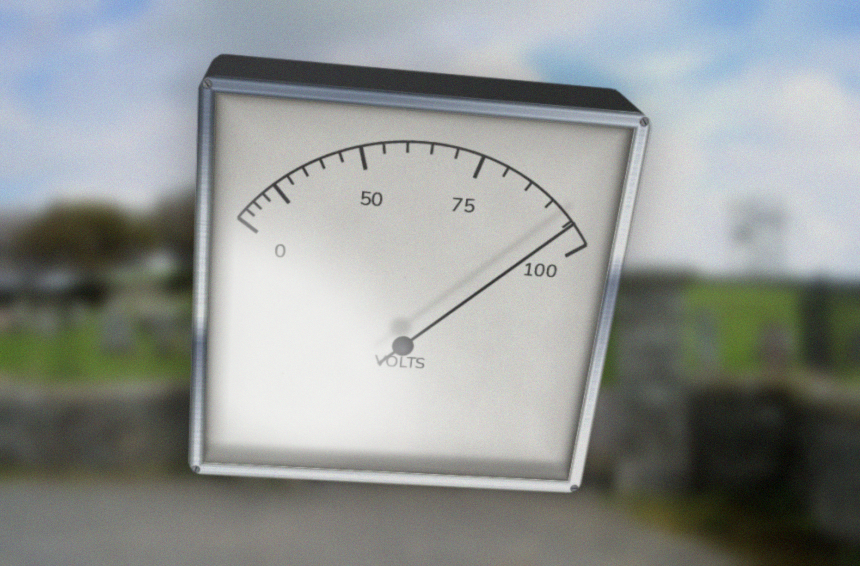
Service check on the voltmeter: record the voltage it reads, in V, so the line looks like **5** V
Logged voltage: **95** V
